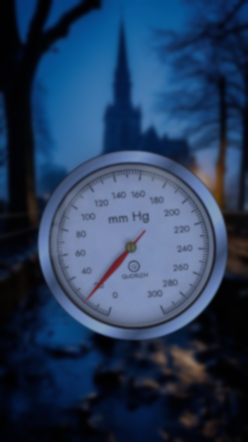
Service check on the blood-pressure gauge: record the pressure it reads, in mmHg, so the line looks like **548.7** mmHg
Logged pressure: **20** mmHg
